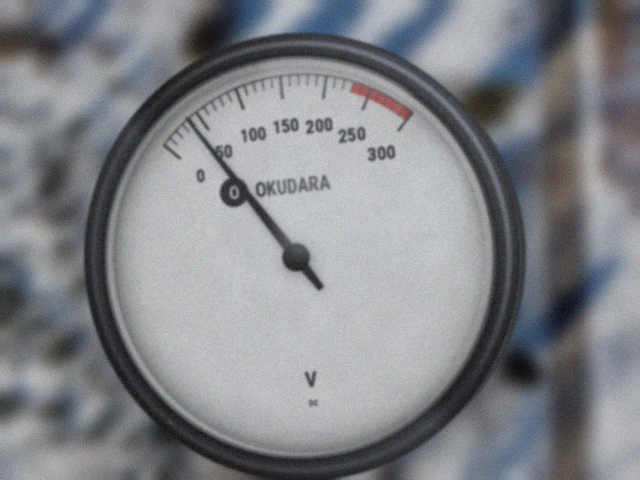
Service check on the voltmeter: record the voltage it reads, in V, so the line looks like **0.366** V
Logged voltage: **40** V
